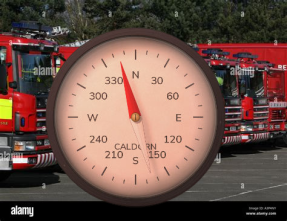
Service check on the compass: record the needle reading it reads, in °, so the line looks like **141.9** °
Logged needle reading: **345** °
